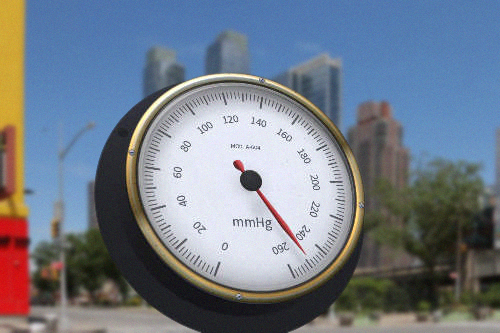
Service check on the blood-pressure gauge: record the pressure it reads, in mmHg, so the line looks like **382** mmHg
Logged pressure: **250** mmHg
